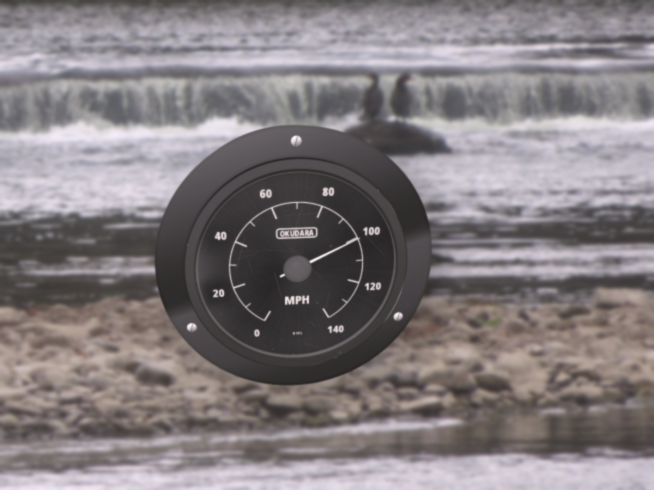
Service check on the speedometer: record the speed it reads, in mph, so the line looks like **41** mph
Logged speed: **100** mph
